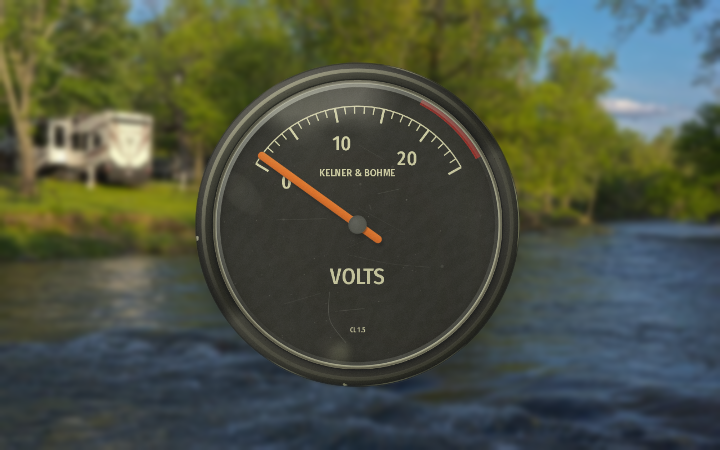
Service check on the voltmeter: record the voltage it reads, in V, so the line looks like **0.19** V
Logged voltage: **1** V
